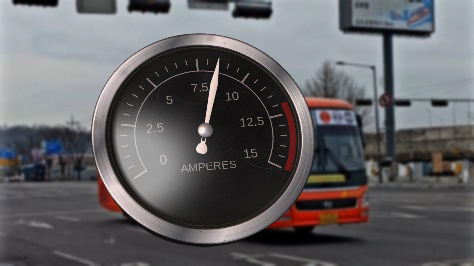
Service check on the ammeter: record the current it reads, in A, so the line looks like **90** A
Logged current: **8.5** A
